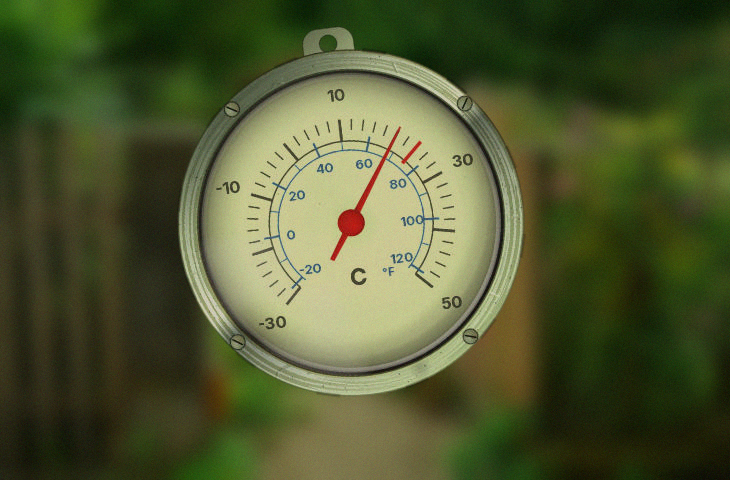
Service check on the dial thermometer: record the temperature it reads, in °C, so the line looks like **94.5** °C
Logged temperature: **20** °C
